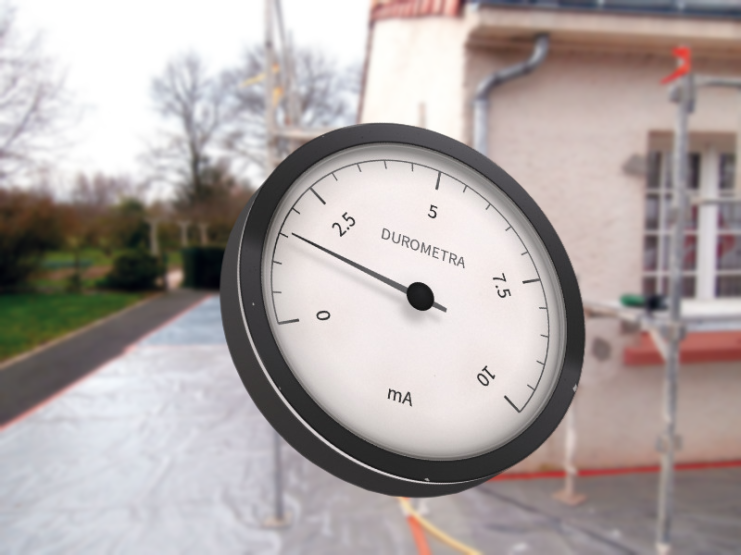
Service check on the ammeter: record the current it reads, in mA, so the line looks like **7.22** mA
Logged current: **1.5** mA
